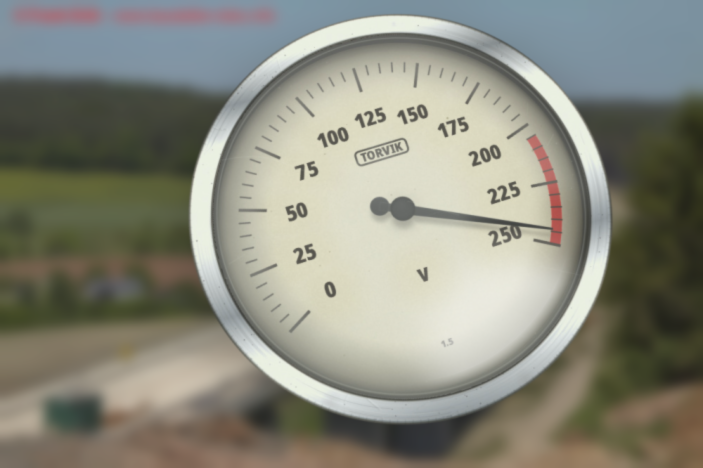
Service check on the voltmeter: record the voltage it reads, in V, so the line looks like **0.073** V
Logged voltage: **245** V
